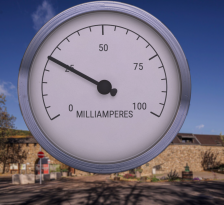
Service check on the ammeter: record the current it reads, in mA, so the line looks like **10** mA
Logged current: **25** mA
